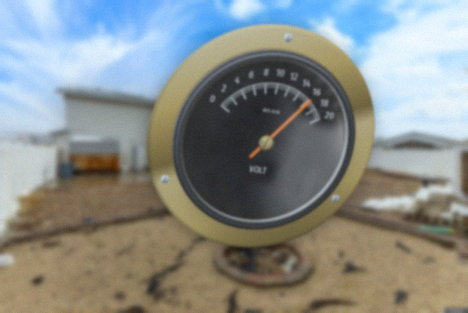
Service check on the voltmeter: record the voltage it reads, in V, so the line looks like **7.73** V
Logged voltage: **16** V
